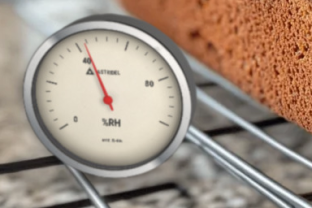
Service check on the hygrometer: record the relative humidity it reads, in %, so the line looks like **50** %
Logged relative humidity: **44** %
